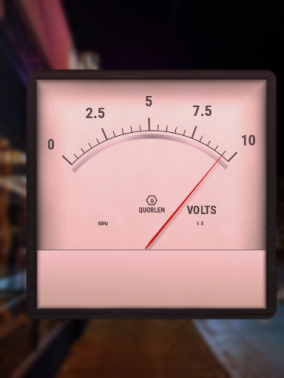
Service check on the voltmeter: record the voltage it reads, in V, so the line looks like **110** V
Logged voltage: **9.5** V
